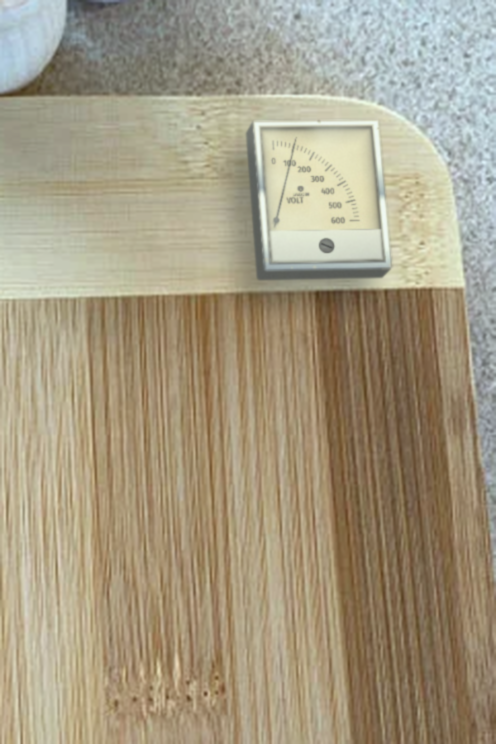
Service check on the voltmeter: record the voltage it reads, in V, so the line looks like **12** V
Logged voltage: **100** V
